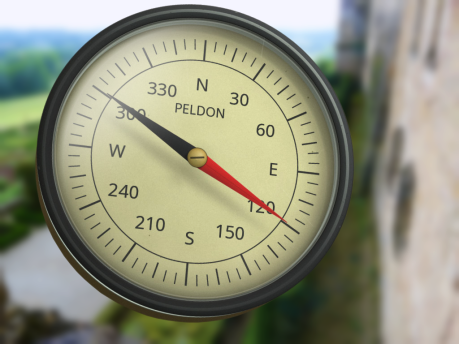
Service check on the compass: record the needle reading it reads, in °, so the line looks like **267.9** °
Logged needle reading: **120** °
